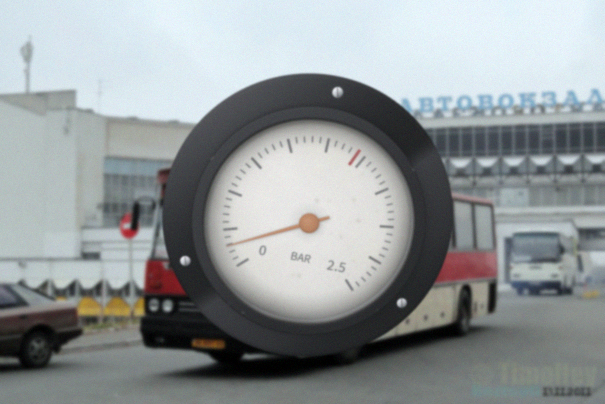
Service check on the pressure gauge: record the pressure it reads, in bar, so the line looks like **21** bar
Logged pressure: **0.15** bar
